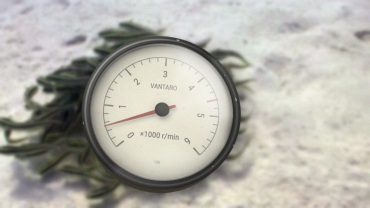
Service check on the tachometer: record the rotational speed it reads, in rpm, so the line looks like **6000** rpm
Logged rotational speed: **500** rpm
